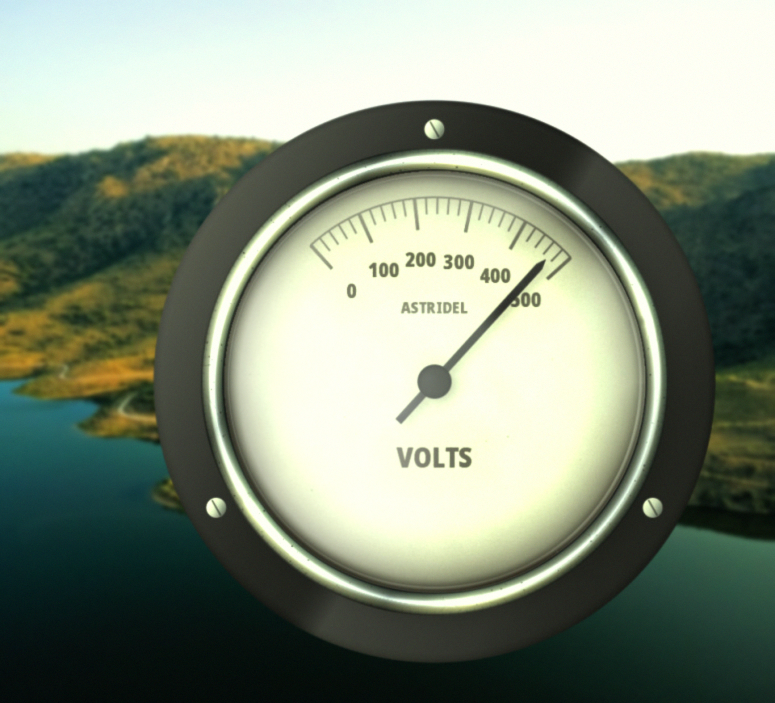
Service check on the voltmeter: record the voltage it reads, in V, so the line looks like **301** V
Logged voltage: **470** V
